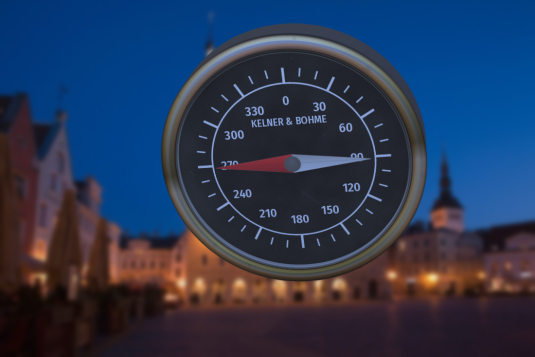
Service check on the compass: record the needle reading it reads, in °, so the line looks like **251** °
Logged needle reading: **270** °
